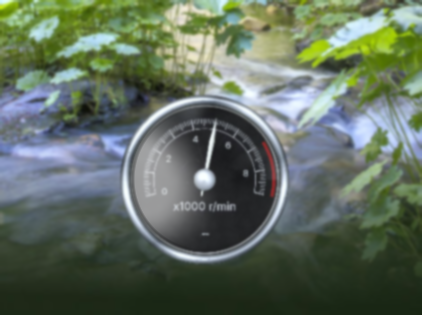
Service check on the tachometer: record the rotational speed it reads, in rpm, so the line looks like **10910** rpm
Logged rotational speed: **5000** rpm
